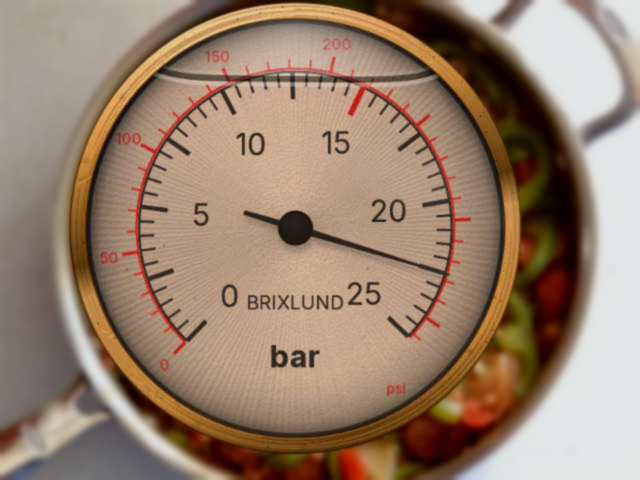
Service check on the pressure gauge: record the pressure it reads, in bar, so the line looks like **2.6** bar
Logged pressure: **22.5** bar
